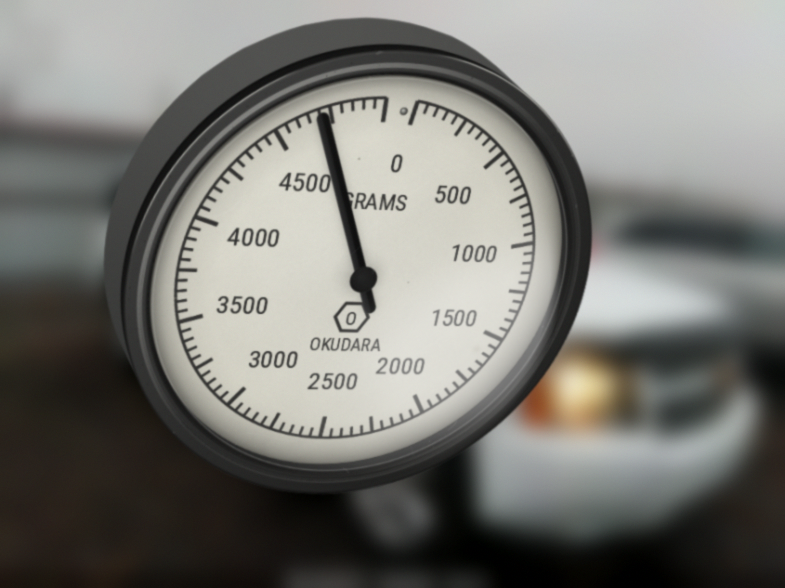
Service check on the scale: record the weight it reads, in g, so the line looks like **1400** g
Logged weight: **4700** g
